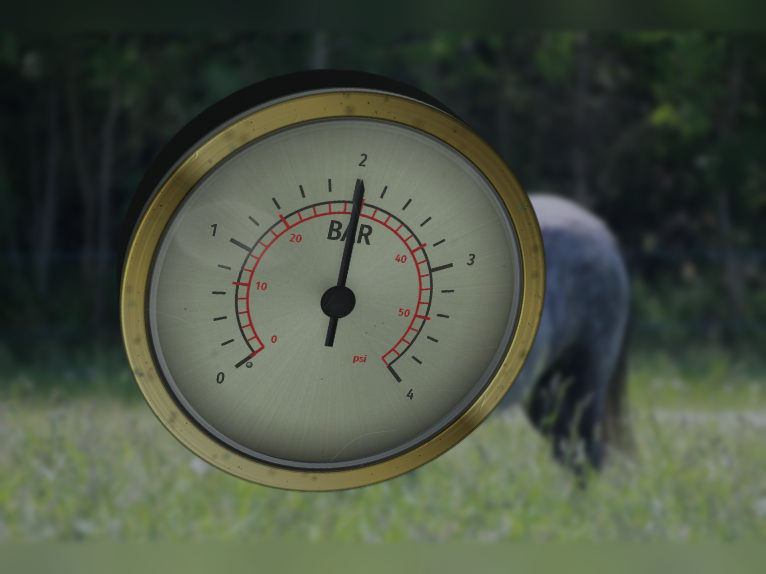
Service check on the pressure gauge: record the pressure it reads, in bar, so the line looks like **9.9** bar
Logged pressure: **2** bar
